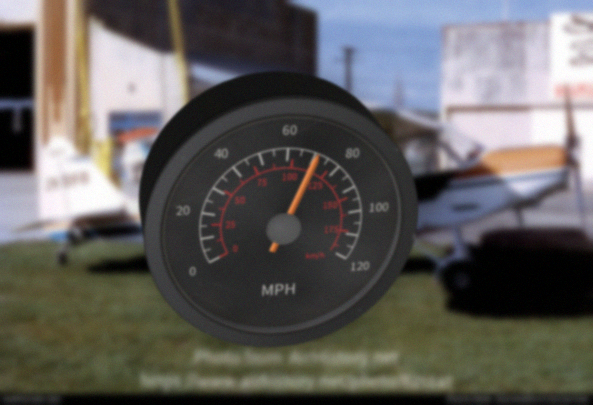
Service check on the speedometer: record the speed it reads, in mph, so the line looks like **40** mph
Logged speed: **70** mph
